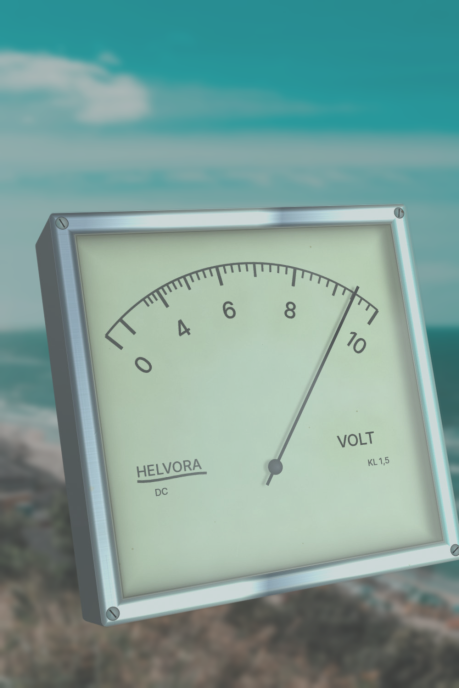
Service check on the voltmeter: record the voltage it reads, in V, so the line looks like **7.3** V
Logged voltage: **9.4** V
